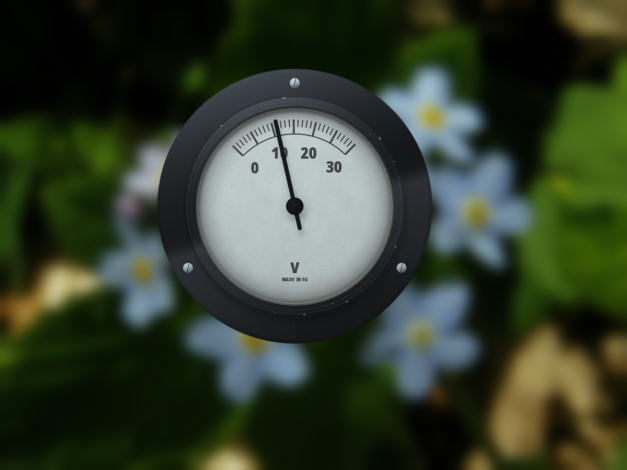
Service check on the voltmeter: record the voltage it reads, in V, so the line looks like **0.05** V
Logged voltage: **11** V
